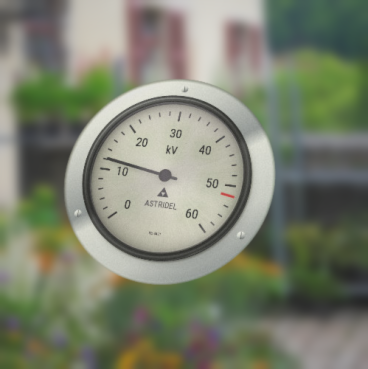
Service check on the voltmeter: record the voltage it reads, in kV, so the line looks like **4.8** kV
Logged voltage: **12** kV
